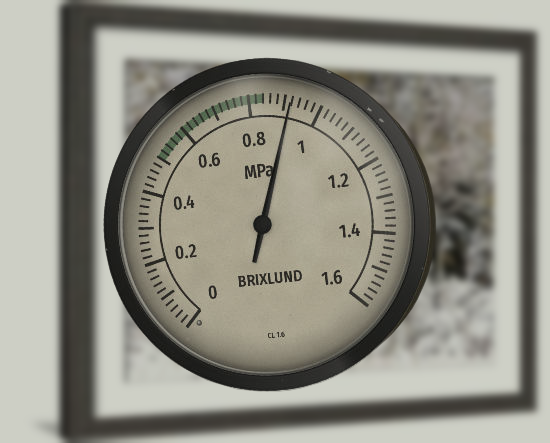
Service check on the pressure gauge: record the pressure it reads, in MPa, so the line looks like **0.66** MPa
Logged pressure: **0.92** MPa
